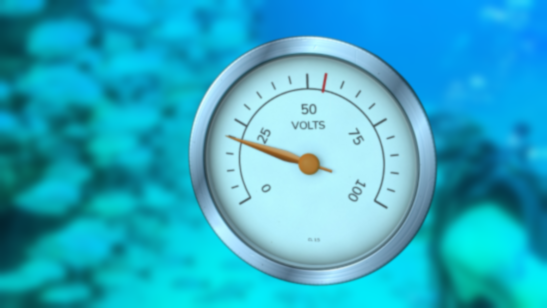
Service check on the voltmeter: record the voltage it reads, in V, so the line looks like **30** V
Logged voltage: **20** V
